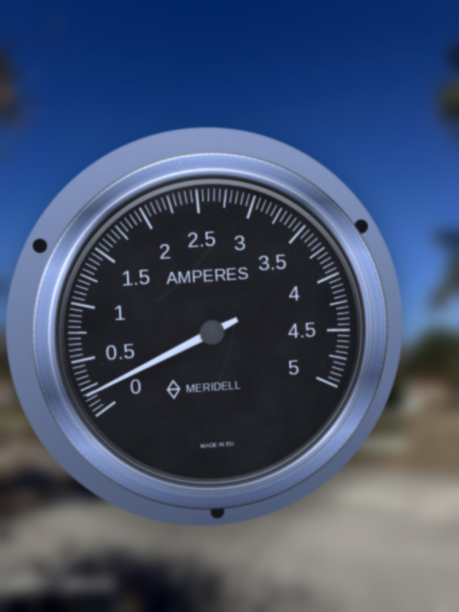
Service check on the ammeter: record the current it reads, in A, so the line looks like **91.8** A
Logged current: **0.2** A
